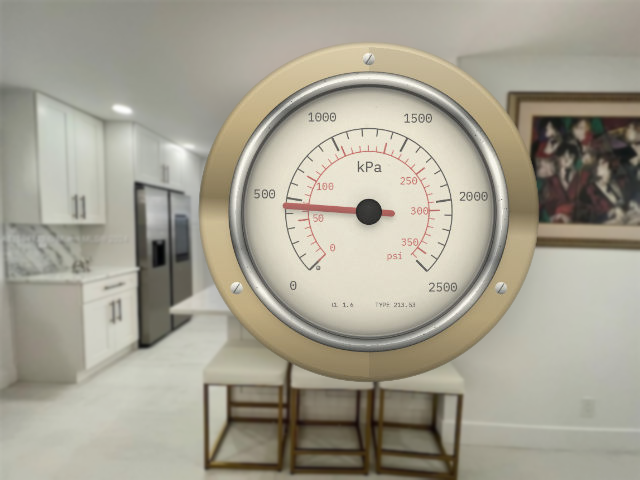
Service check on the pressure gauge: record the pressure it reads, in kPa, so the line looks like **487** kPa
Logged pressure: **450** kPa
